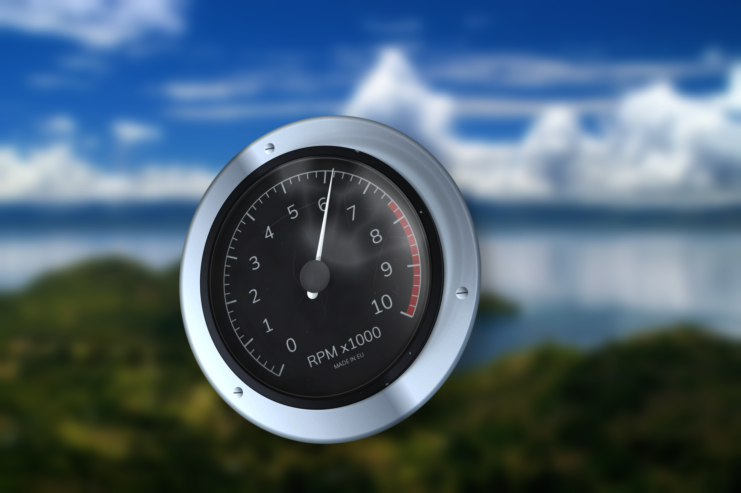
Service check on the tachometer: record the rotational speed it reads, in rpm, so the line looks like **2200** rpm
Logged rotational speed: **6200** rpm
